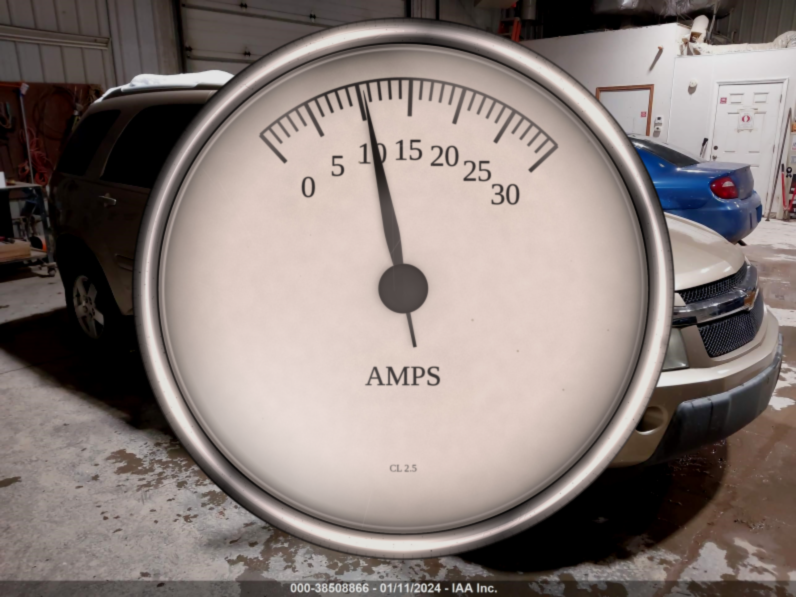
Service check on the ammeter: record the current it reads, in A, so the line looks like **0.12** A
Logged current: **10.5** A
